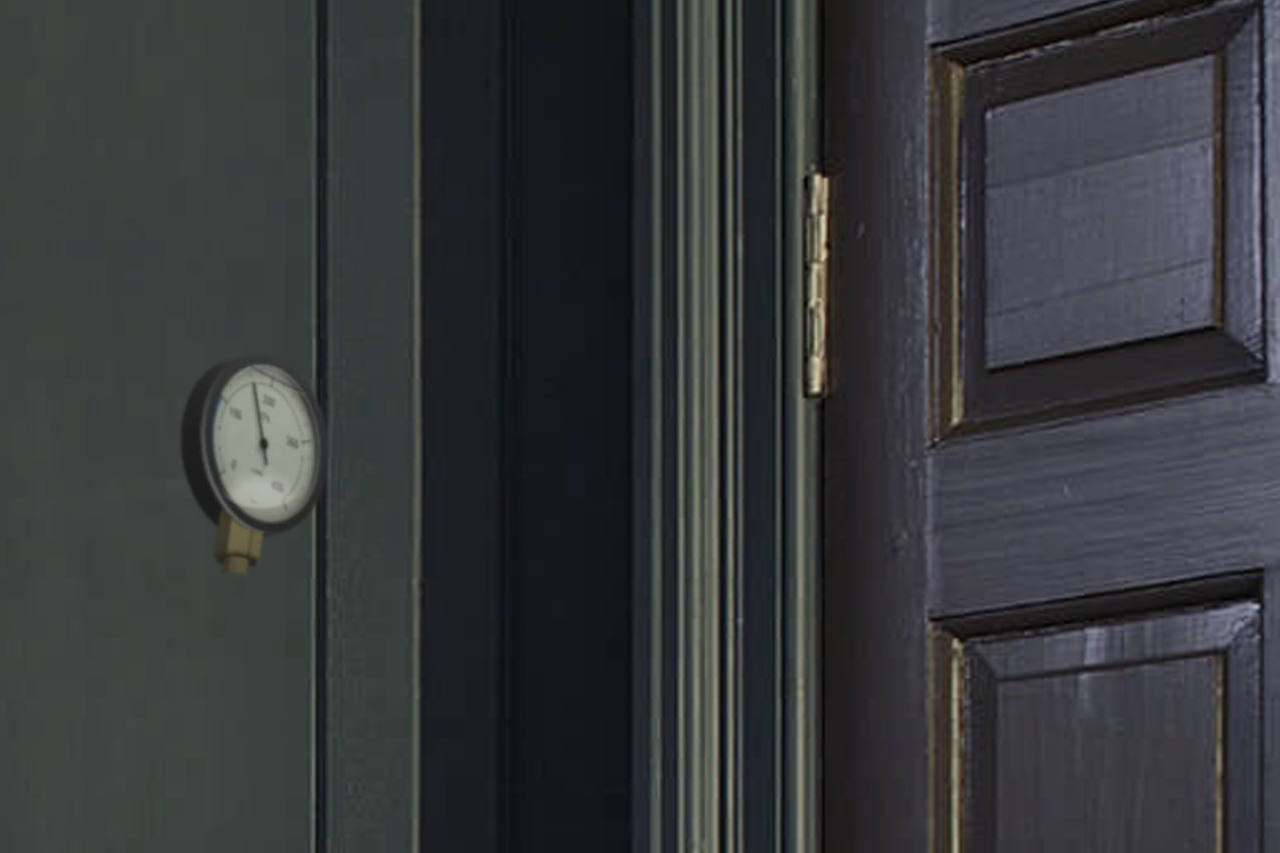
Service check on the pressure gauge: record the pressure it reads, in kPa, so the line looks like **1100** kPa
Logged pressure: **160** kPa
